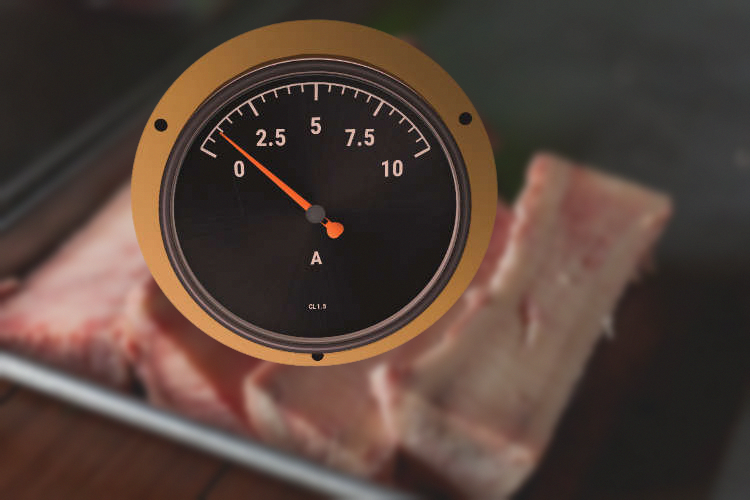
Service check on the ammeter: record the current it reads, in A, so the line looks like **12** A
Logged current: **1** A
